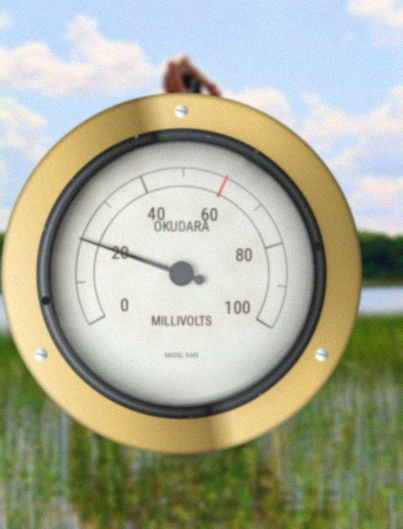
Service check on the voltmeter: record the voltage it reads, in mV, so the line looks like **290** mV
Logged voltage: **20** mV
